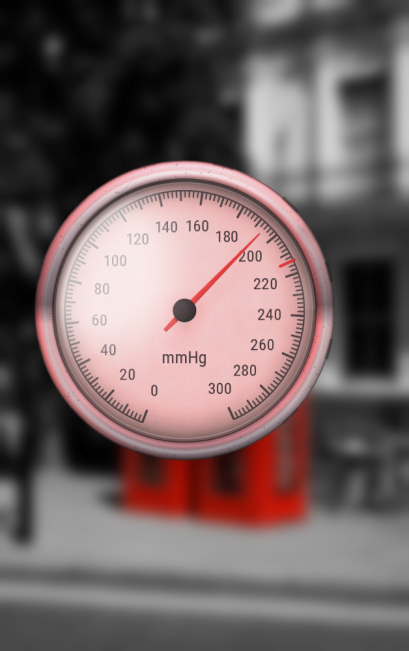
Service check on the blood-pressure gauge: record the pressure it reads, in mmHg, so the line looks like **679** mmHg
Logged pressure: **194** mmHg
